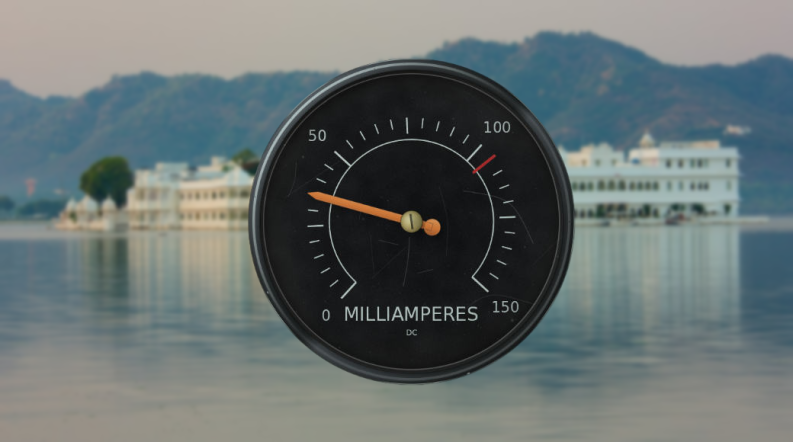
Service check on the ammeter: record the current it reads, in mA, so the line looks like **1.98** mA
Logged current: **35** mA
